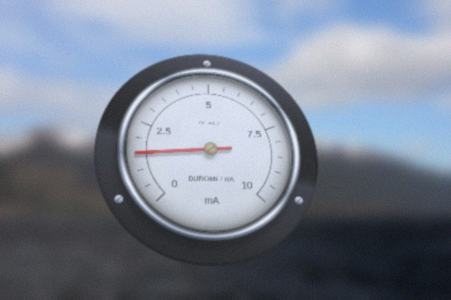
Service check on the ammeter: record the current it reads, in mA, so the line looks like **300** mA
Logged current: **1.5** mA
